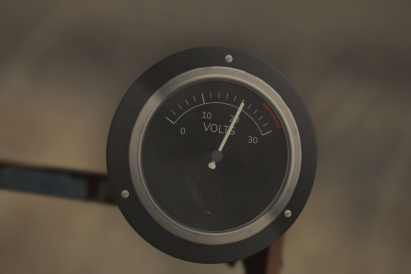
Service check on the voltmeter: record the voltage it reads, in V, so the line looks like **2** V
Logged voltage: **20** V
